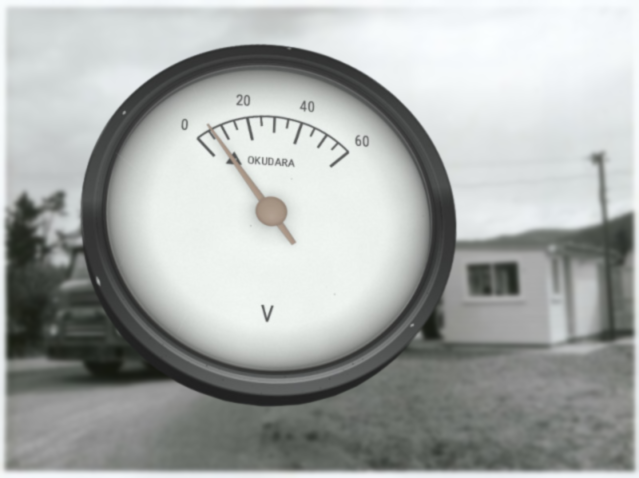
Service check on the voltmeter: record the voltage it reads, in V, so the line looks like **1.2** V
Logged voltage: **5** V
